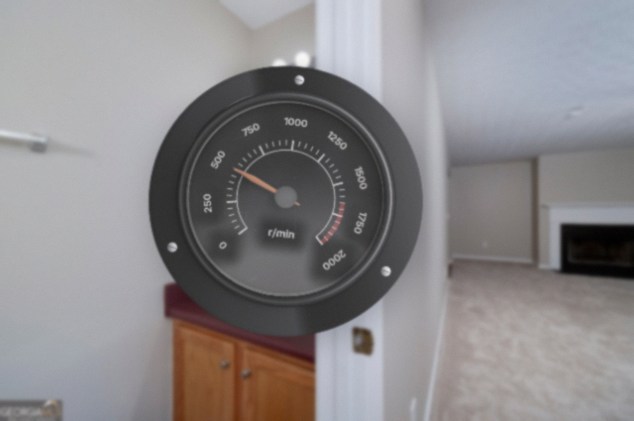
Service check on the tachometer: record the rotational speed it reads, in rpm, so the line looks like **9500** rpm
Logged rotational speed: **500** rpm
